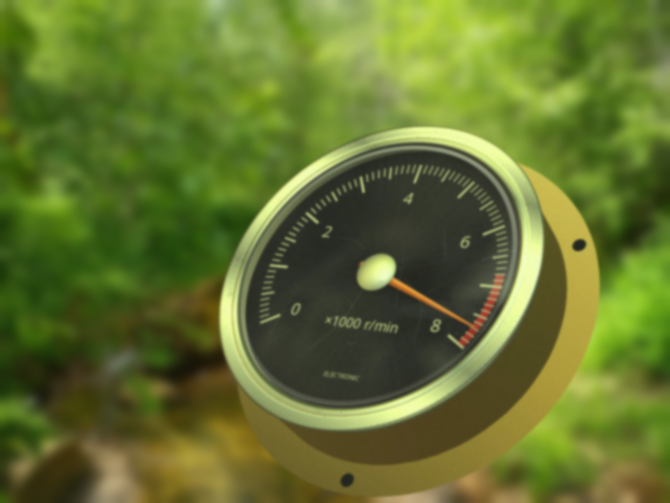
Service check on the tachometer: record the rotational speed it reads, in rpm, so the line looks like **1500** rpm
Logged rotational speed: **7700** rpm
